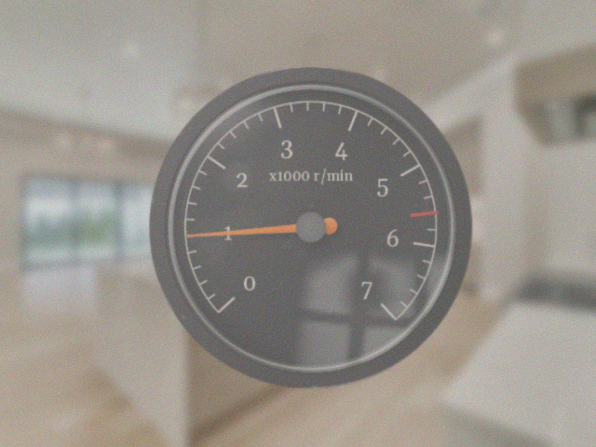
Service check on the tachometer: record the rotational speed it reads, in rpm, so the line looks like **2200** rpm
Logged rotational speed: **1000** rpm
